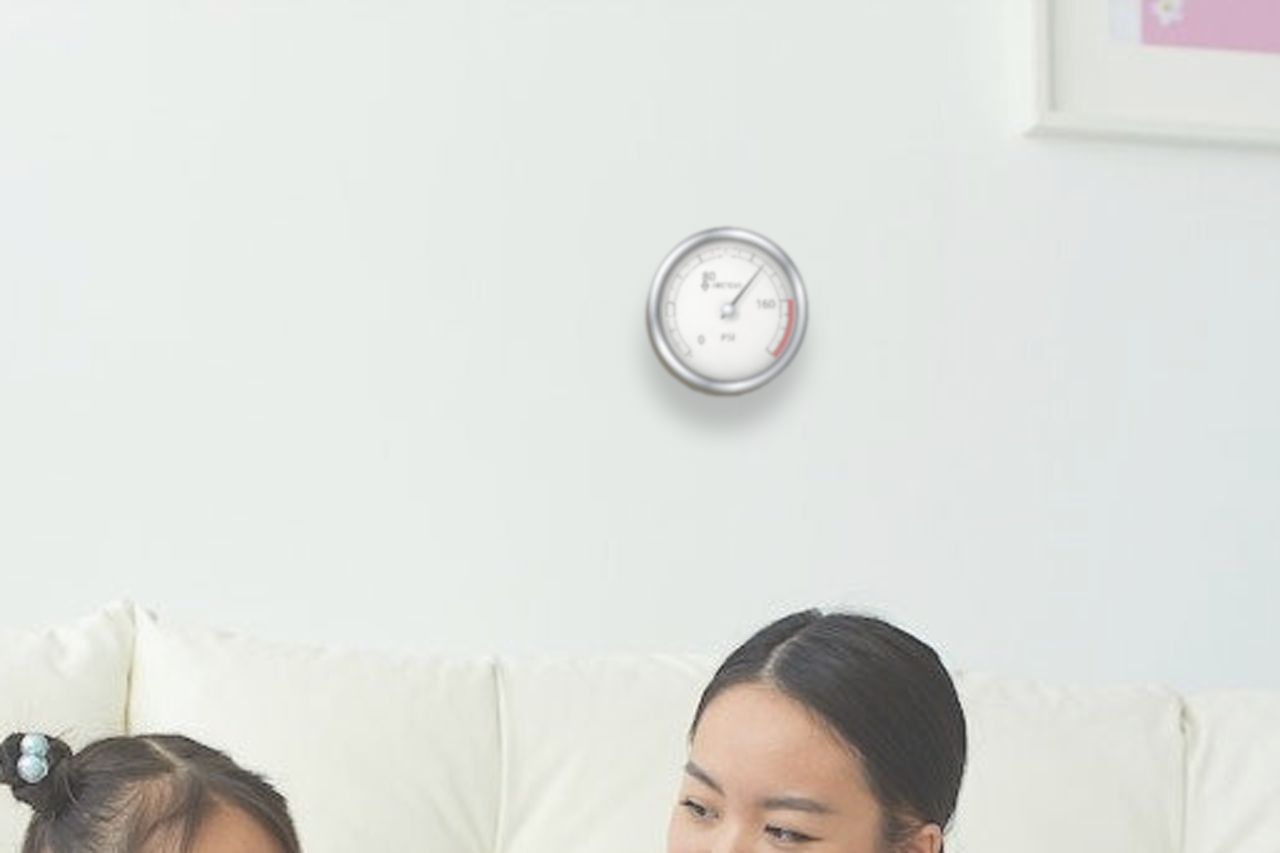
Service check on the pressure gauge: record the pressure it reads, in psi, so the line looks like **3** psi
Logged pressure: **130** psi
